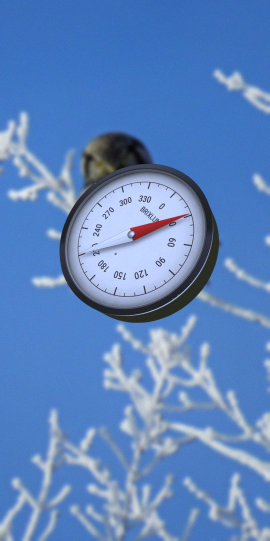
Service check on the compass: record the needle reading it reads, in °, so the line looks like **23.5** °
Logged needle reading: **30** °
